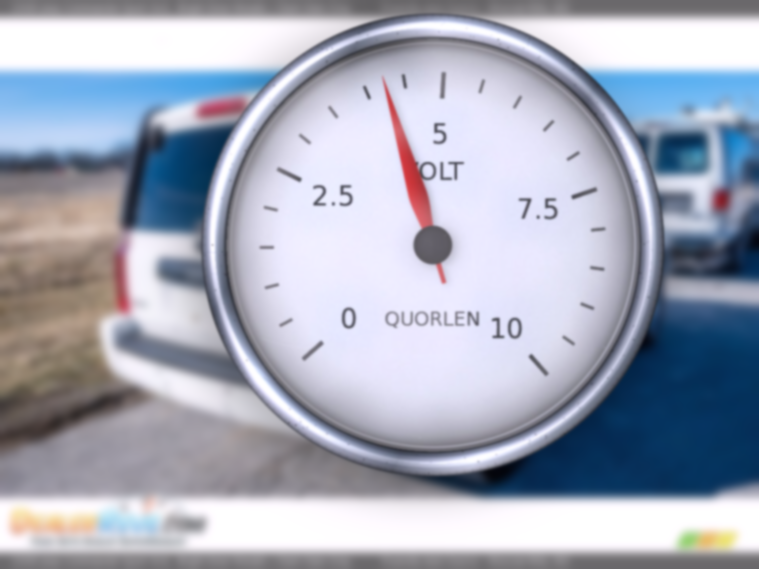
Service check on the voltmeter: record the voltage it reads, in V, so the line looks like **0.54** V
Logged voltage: **4.25** V
